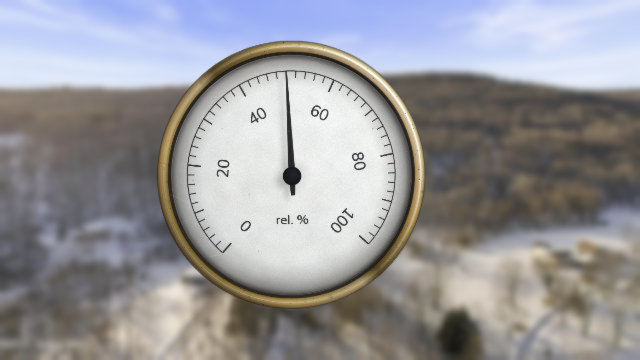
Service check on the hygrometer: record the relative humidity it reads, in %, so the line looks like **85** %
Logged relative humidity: **50** %
